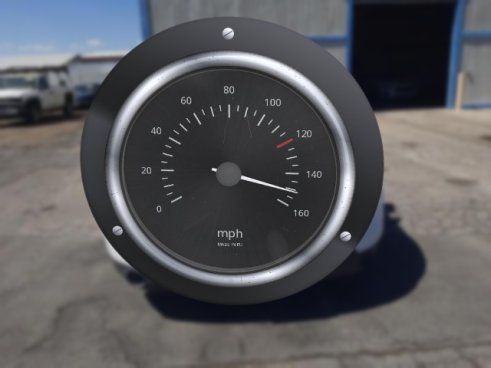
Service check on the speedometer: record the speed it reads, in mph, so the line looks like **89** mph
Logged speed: **150** mph
